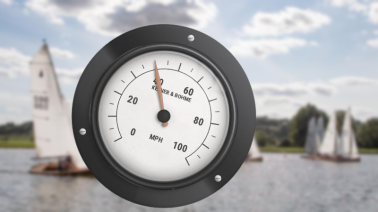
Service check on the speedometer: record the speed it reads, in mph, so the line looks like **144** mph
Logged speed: **40** mph
